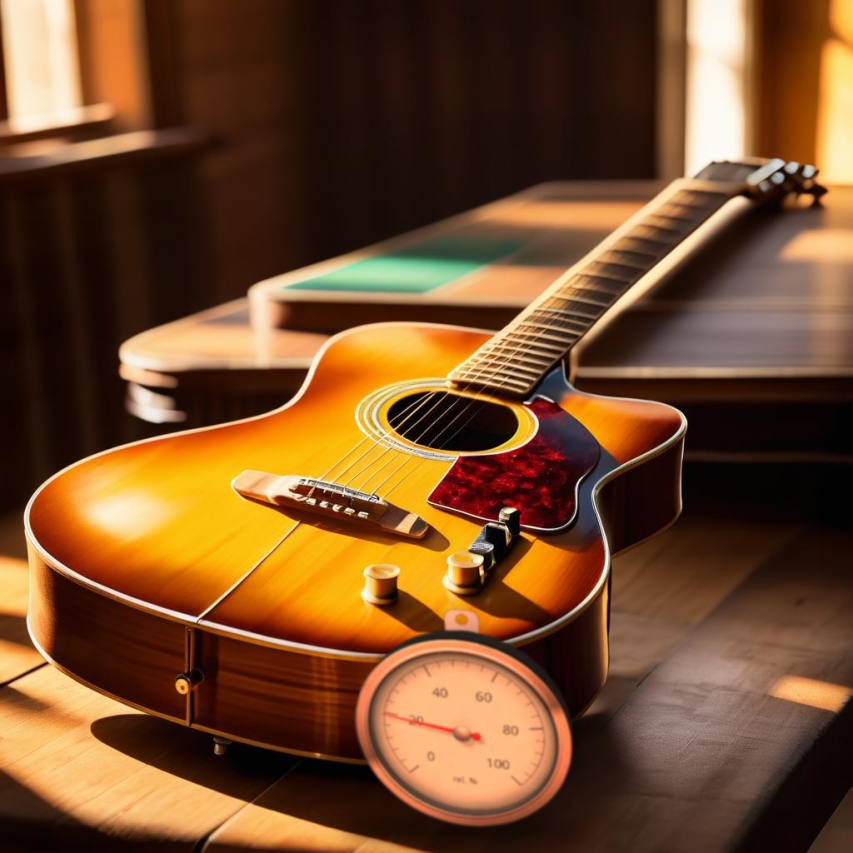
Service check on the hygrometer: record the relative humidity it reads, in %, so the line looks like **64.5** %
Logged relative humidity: **20** %
